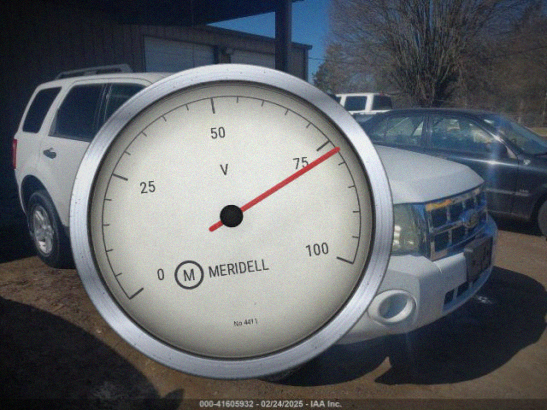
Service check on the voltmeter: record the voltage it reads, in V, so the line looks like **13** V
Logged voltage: **77.5** V
